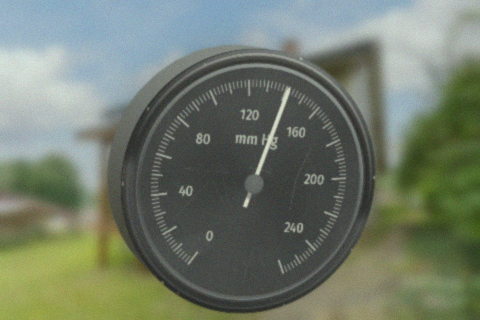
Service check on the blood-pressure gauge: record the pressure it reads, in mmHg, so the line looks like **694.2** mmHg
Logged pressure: **140** mmHg
